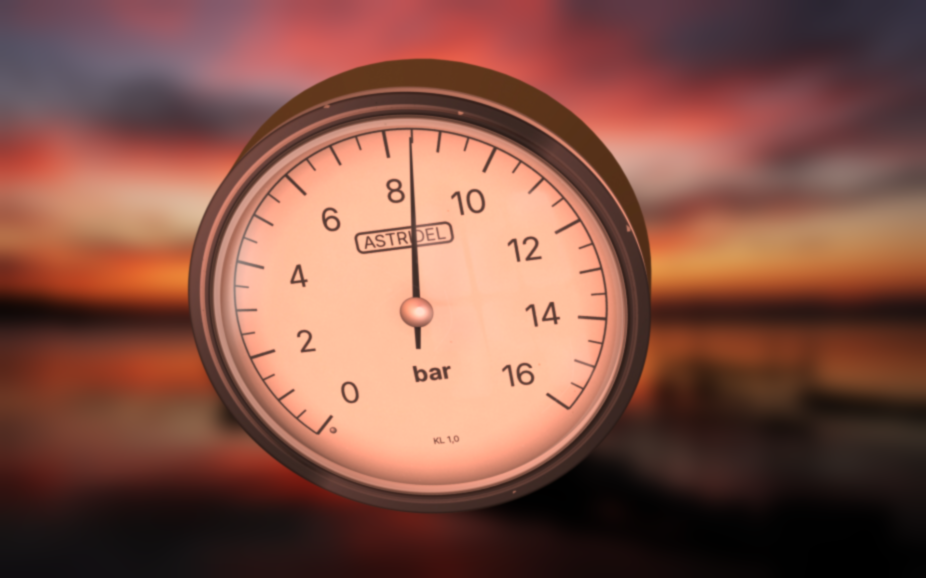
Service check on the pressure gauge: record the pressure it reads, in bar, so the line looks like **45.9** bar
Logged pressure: **8.5** bar
